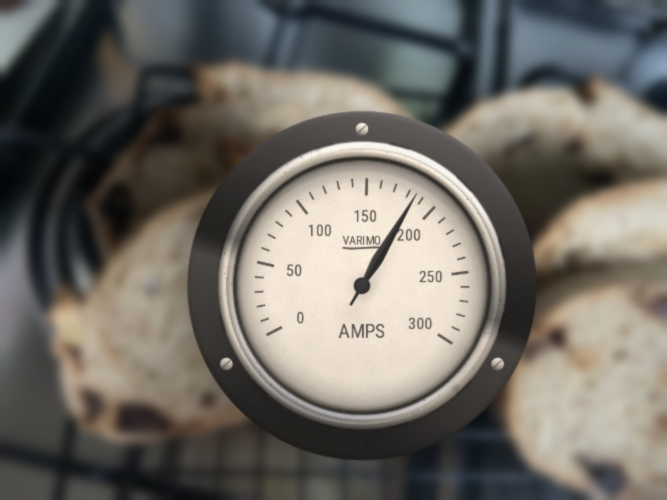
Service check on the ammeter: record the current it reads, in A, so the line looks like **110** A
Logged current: **185** A
